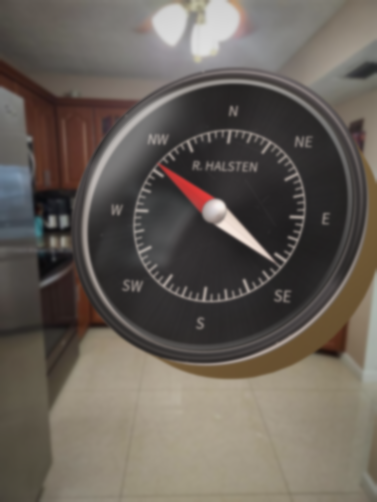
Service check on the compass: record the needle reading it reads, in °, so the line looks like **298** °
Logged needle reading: **305** °
